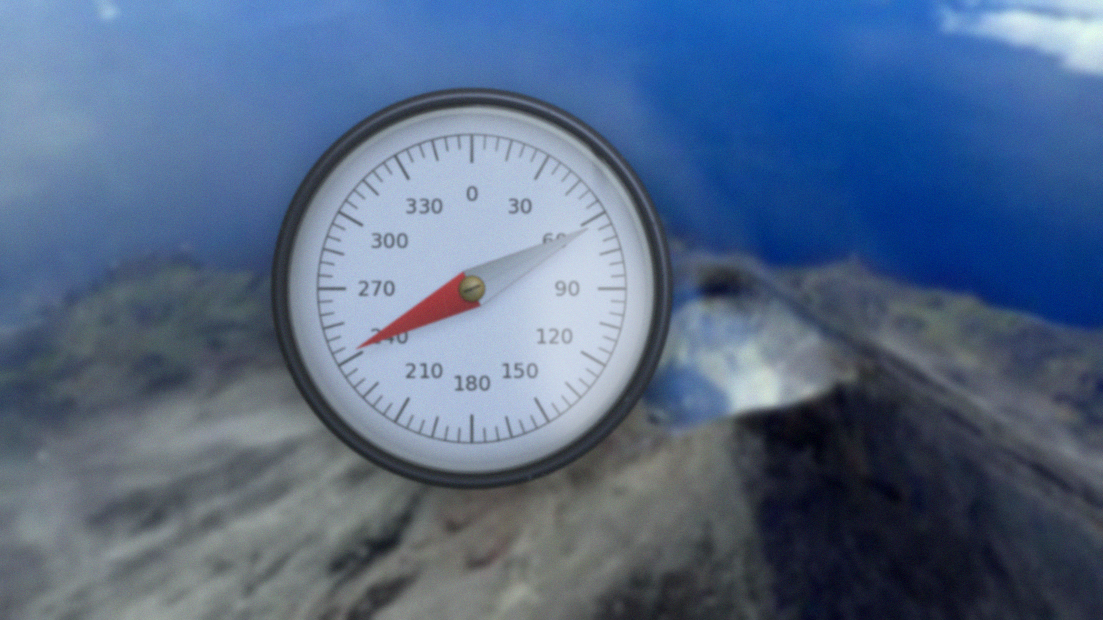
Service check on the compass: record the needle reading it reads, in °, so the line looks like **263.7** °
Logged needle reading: **242.5** °
